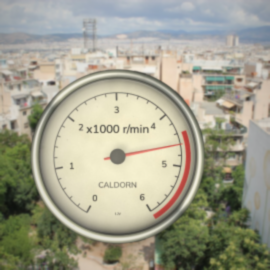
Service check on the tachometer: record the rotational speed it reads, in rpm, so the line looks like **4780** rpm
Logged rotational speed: **4600** rpm
